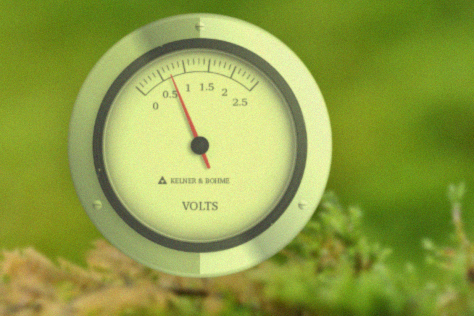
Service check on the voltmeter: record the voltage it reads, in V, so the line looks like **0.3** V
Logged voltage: **0.7** V
